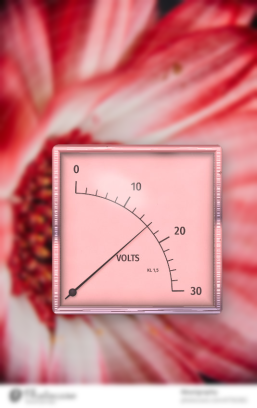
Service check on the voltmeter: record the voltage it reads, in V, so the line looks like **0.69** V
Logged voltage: **16** V
